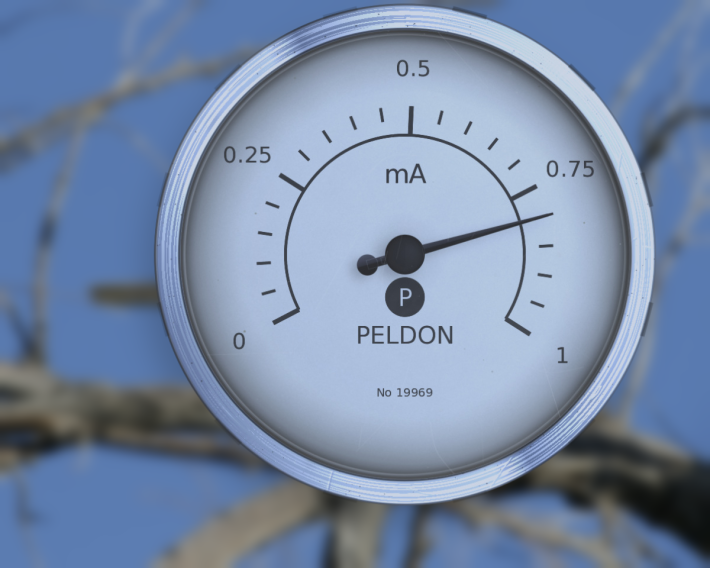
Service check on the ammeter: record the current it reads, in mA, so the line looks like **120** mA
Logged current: **0.8** mA
